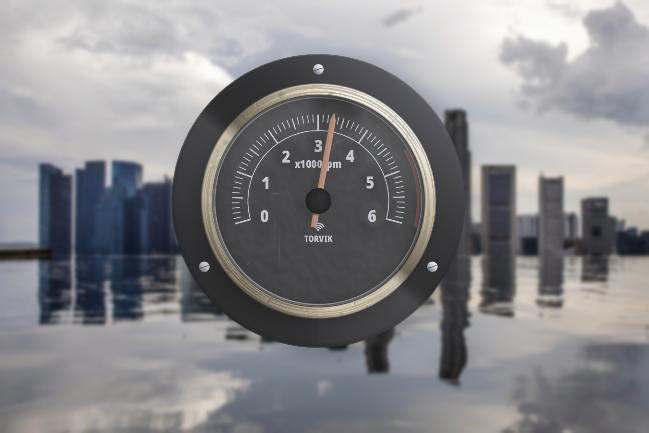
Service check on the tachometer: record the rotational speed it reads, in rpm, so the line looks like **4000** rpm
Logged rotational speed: **3300** rpm
